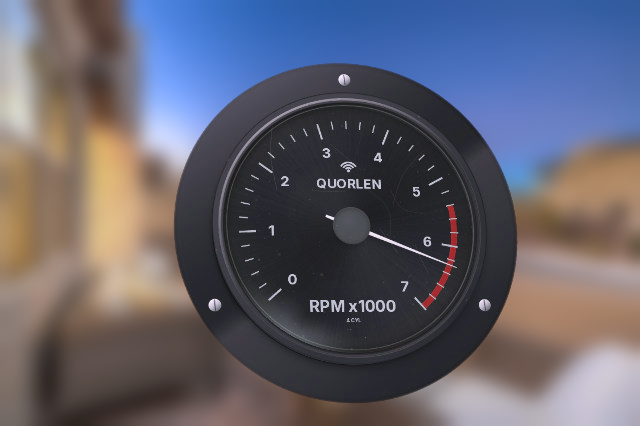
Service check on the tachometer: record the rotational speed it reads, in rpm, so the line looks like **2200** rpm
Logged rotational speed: **6300** rpm
